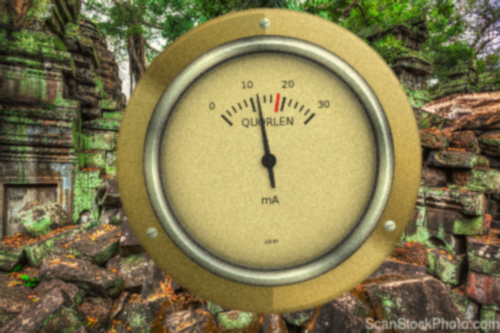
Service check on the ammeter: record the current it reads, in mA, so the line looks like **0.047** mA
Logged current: **12** mA
